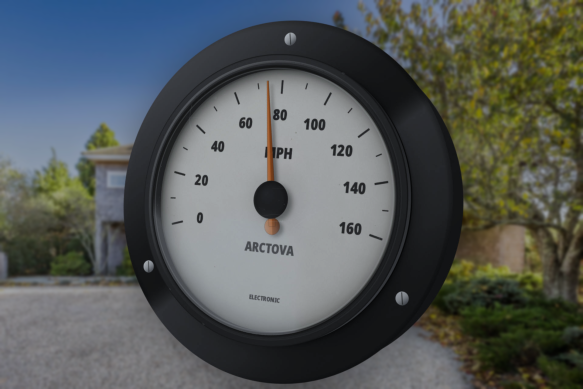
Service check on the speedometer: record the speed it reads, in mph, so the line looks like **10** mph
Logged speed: **75** mph
